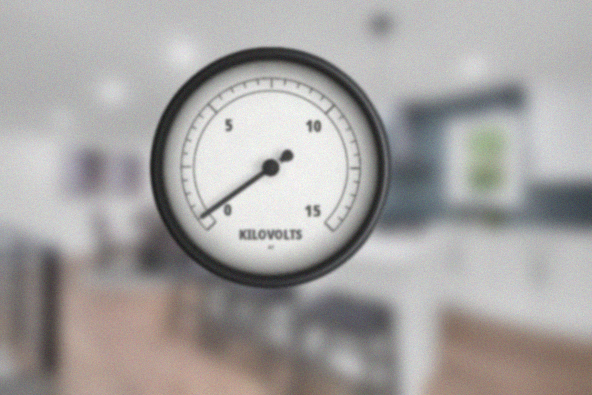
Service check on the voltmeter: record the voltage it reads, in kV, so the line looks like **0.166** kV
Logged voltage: **0.5** kV
